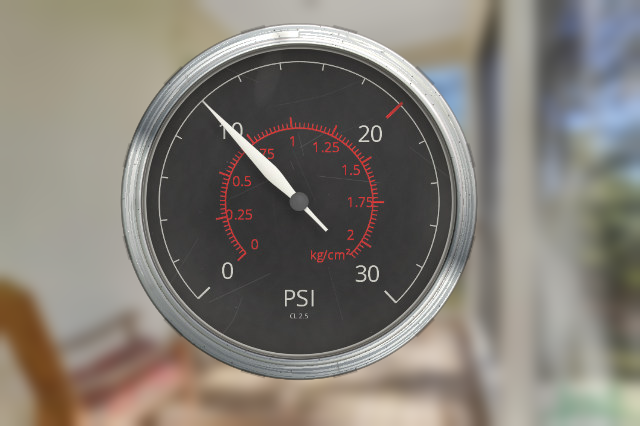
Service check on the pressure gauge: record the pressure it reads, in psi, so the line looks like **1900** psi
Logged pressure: **10** psi
